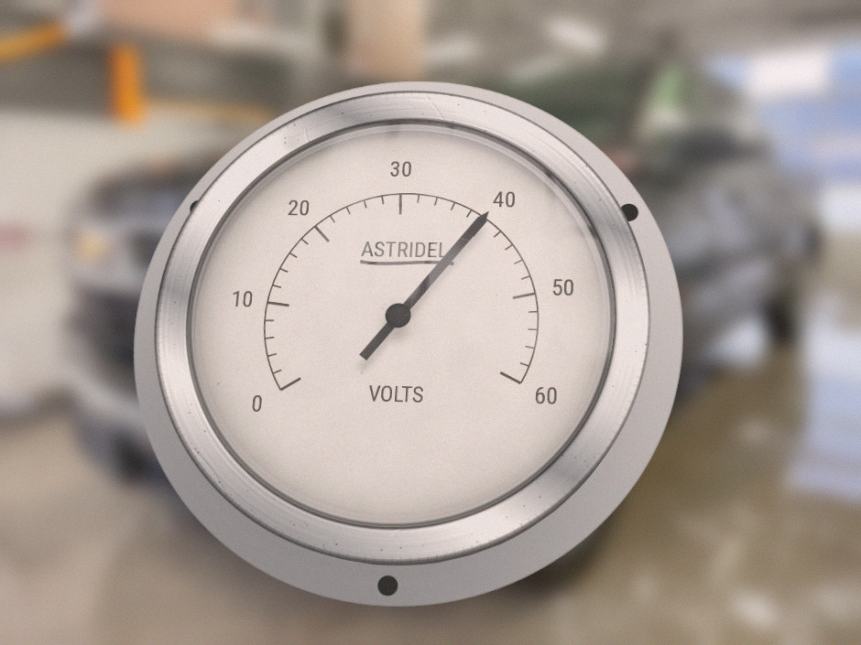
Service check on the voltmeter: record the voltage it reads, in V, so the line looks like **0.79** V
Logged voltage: **40** V
